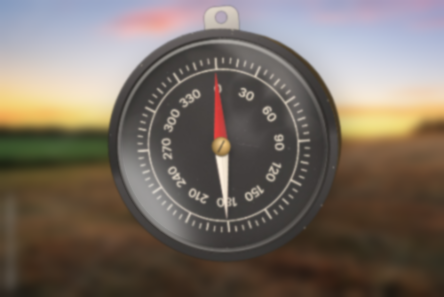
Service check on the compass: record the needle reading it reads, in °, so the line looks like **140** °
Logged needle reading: **0** °
